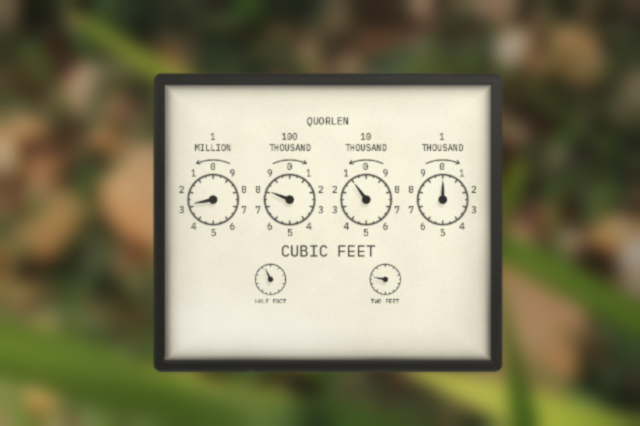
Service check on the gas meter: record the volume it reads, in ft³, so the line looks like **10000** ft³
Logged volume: **281000** ft³
